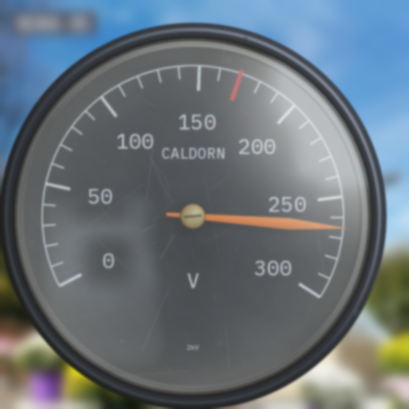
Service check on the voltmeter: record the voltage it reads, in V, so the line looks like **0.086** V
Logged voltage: **265** V
